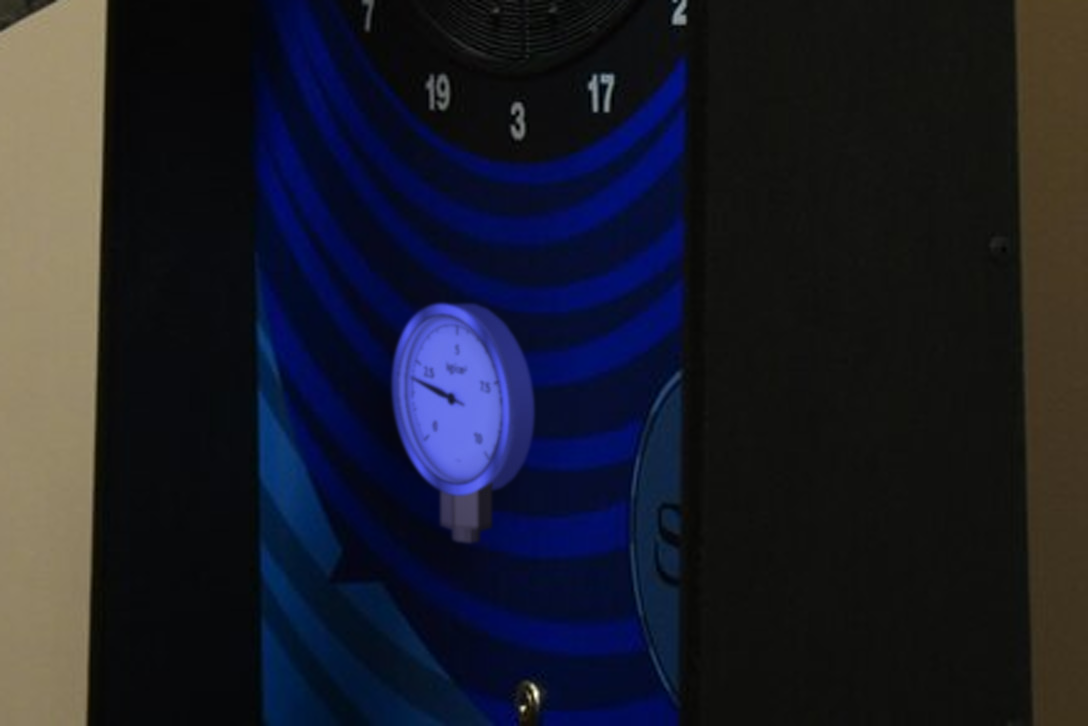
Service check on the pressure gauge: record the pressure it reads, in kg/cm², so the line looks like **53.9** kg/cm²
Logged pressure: **2** kg/cm²
